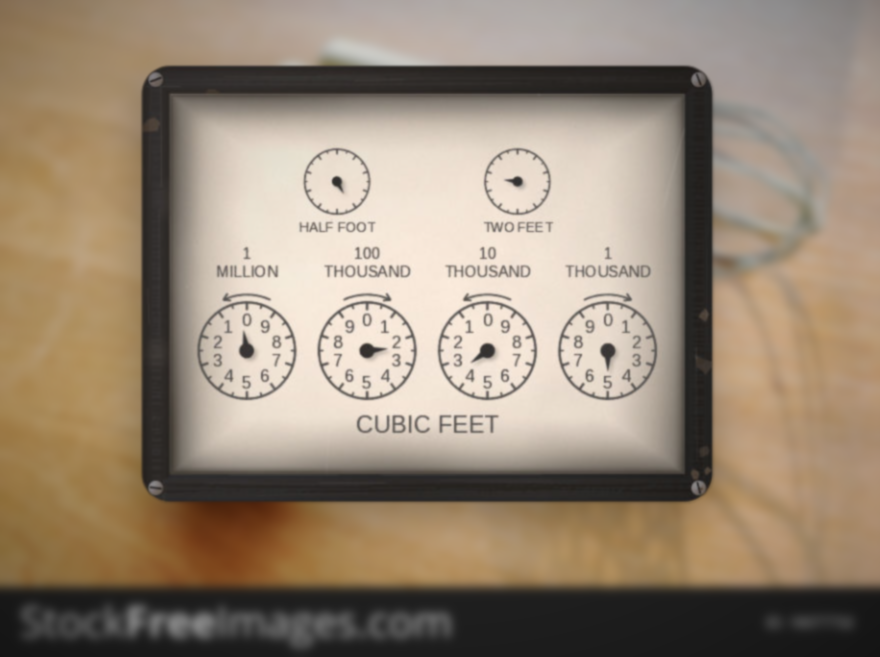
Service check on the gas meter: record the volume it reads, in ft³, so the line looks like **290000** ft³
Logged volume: **23500** ft³
